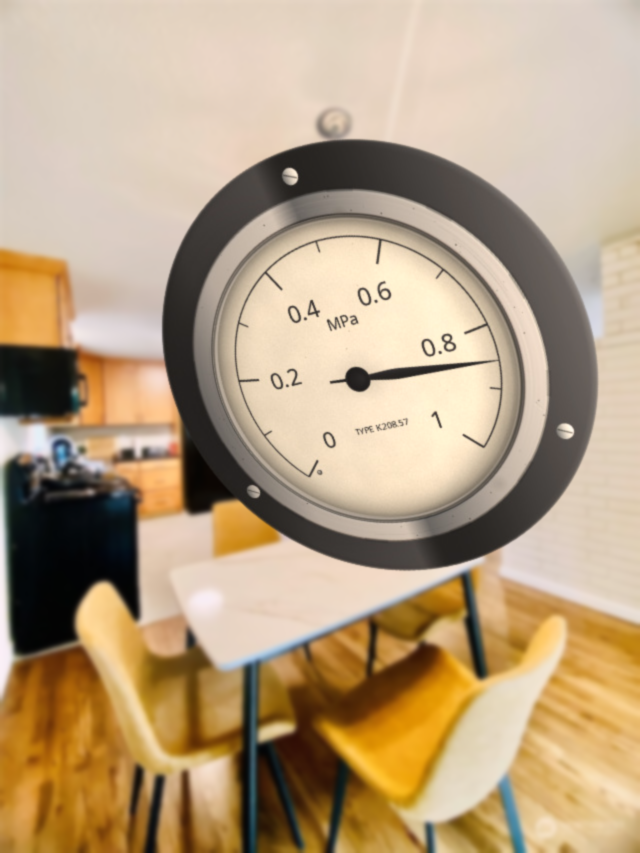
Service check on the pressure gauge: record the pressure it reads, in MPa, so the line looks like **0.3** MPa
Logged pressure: **0.85** MPa
